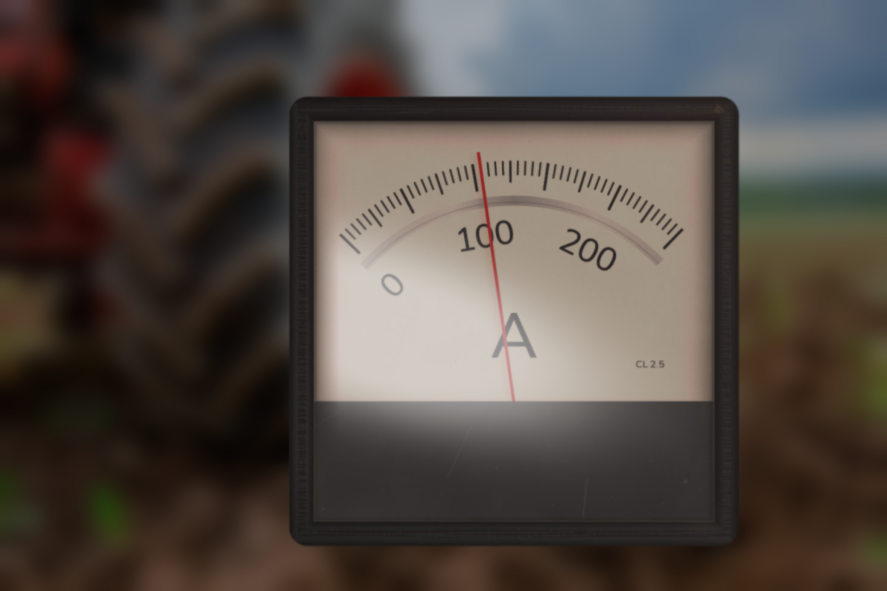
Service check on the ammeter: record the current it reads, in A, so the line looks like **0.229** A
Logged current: **105** A
